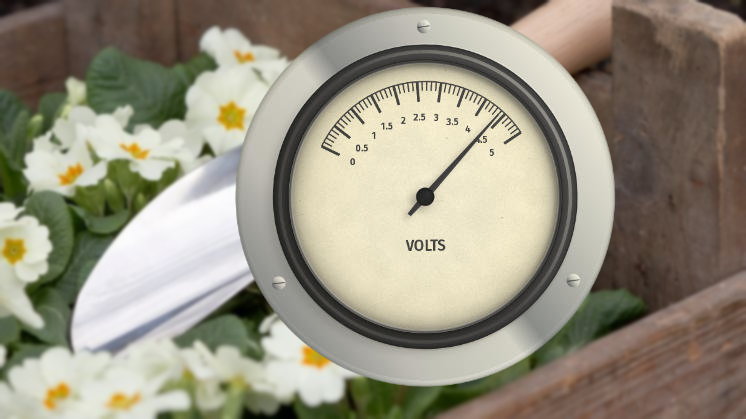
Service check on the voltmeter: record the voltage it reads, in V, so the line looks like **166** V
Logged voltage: **4.4** V
